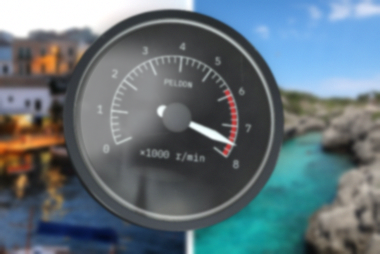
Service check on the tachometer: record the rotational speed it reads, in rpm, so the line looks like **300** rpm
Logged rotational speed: **7600** rpm
